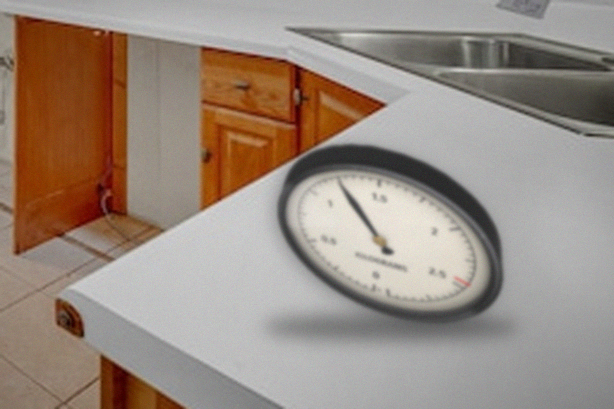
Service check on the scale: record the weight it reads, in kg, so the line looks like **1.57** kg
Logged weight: **1.25** kg
